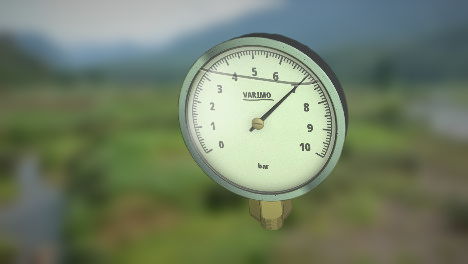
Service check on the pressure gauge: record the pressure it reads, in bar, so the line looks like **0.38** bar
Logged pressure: **7** bar
